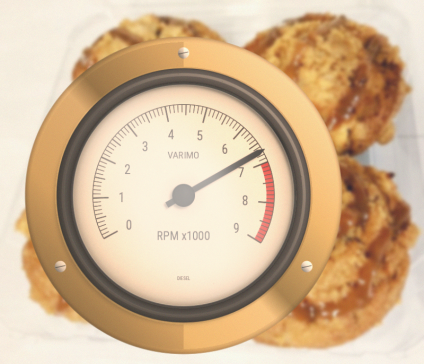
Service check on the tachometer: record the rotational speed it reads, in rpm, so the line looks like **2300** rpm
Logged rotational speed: **6700** rpm
